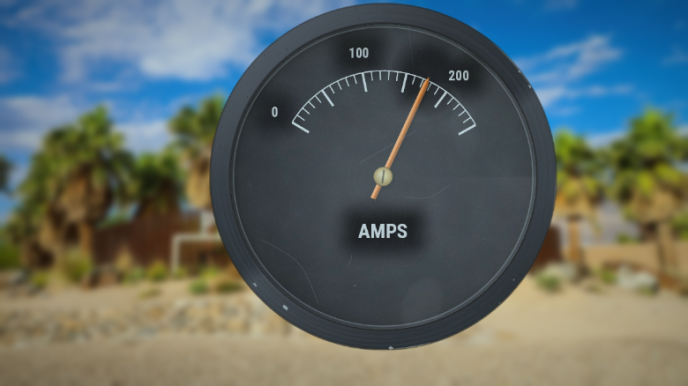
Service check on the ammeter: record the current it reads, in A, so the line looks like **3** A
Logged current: **175** A
